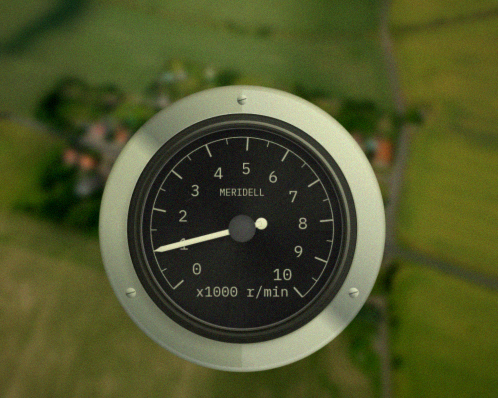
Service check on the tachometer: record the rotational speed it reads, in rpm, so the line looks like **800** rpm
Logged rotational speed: **1000** rpm
